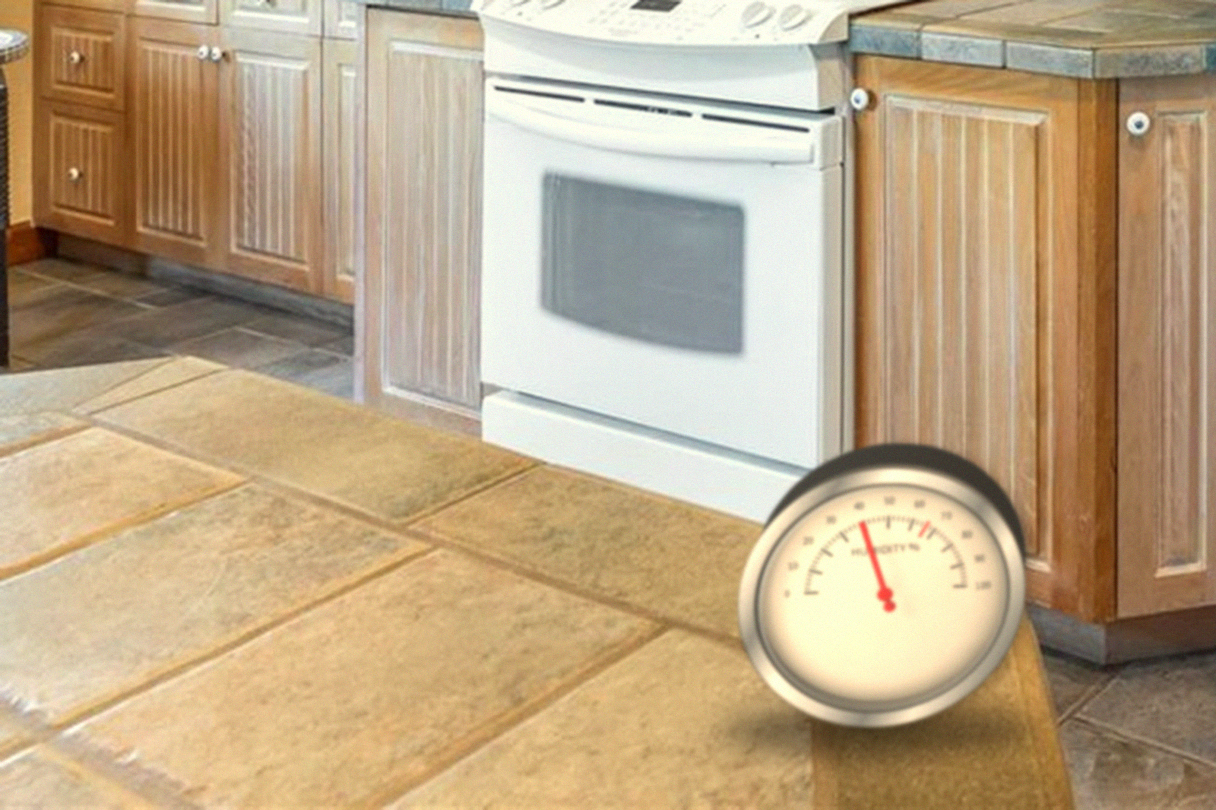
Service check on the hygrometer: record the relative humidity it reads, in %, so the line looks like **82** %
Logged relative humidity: **40** %
